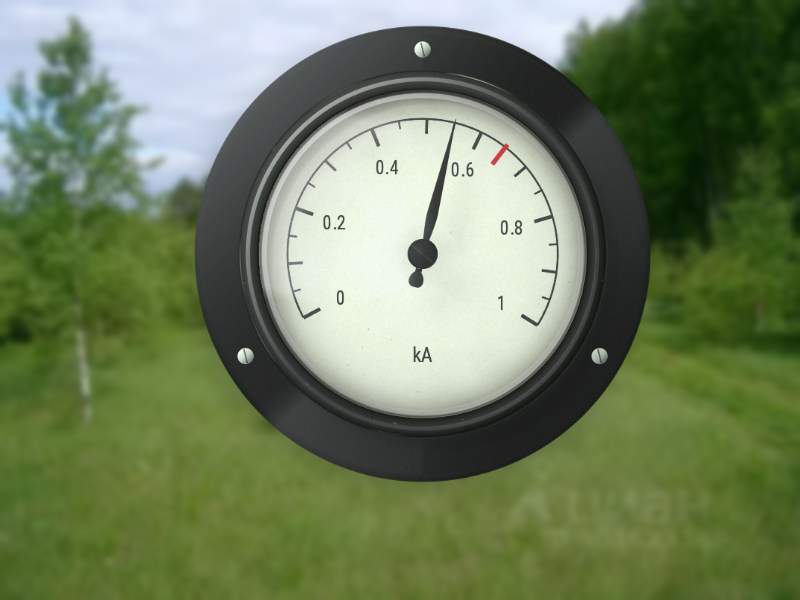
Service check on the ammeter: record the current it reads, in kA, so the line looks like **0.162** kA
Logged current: **0.55** kA
